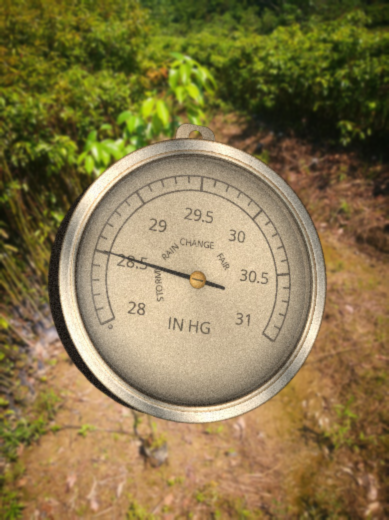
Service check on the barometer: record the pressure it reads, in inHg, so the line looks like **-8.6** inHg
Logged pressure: **28.5** inHg
